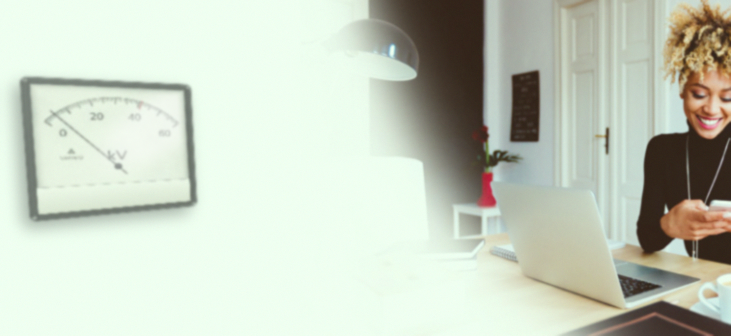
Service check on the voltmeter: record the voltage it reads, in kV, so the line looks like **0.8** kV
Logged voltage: **5** kV
